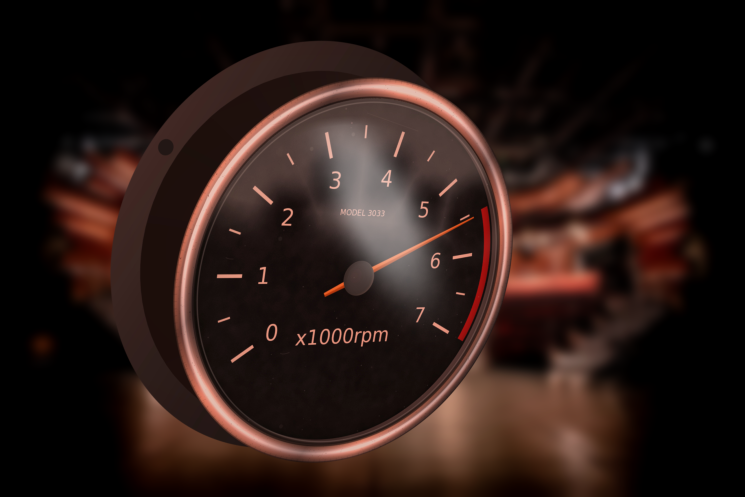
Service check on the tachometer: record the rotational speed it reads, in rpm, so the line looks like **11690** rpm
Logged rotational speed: **5500** rpm
